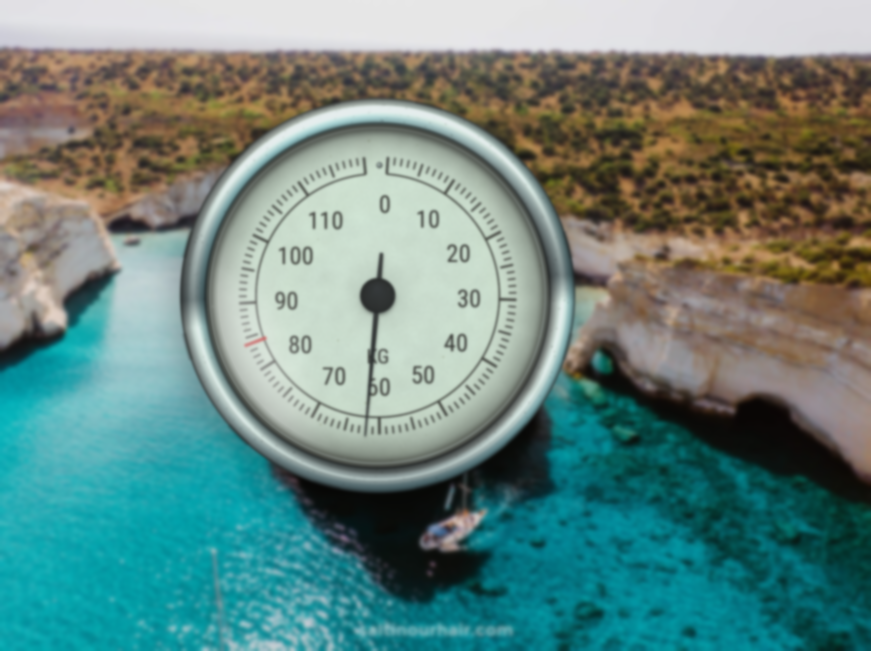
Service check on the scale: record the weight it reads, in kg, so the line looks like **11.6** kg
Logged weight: **62** kg
